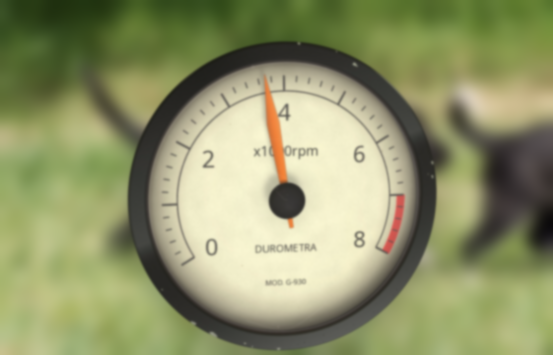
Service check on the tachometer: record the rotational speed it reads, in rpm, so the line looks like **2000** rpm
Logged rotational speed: **3700** rpm
